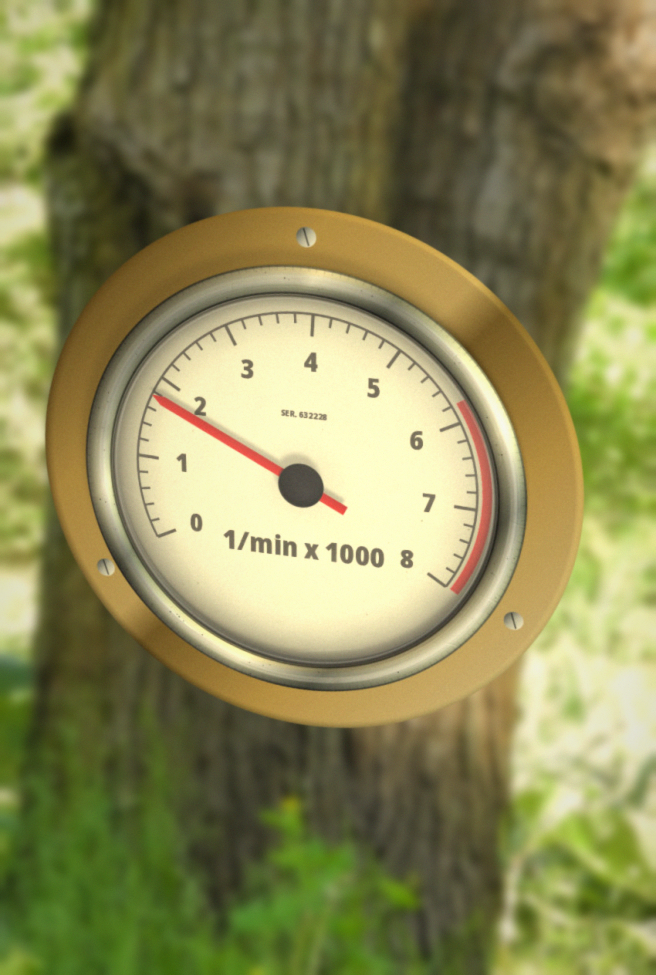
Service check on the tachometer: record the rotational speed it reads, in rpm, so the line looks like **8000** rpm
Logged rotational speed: **1800** rpm
